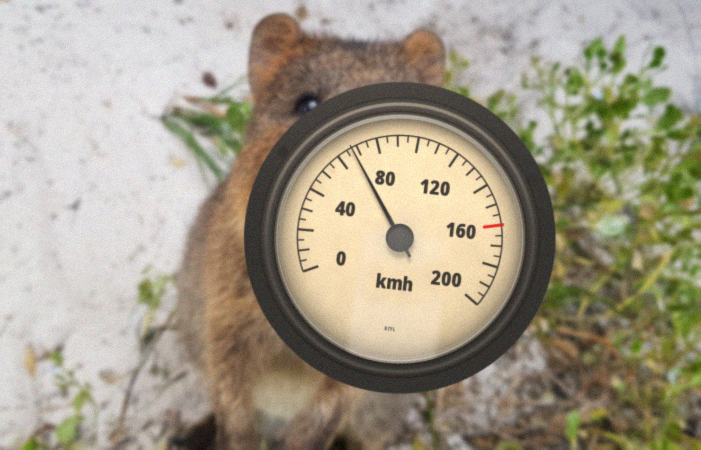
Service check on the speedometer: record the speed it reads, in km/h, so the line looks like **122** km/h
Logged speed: **67.5** km/h
